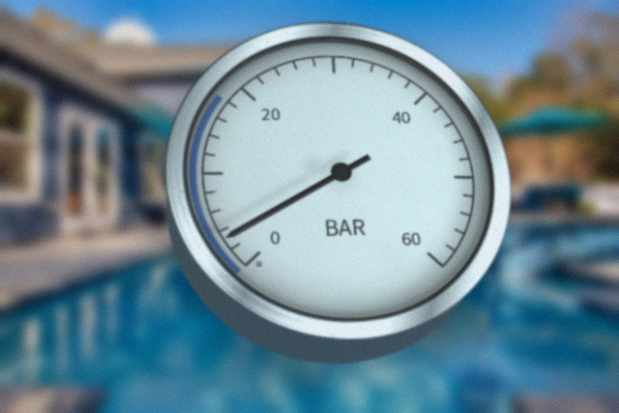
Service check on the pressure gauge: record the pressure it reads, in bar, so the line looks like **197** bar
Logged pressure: **3** bar
